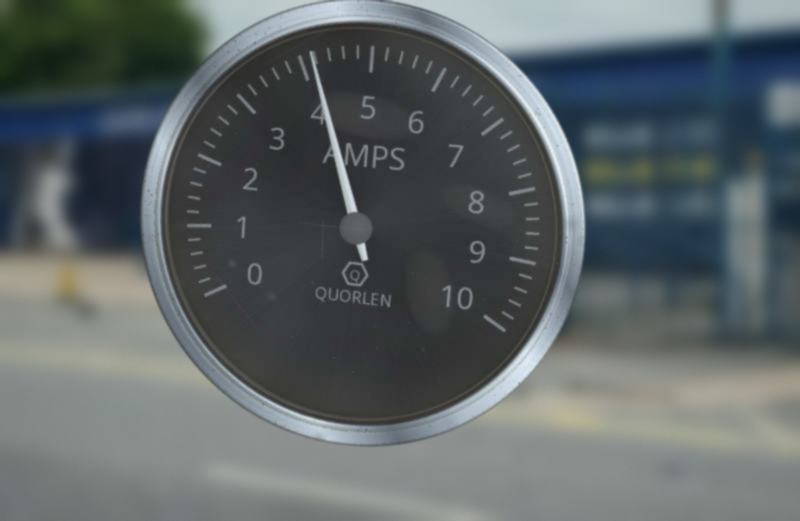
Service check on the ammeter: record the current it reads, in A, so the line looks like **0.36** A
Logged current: **4.2** A
